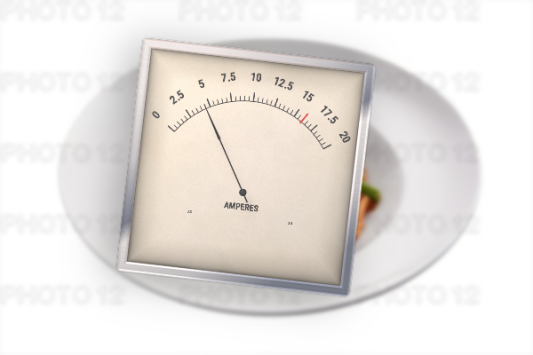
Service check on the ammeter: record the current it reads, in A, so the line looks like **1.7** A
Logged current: **4.5** A
